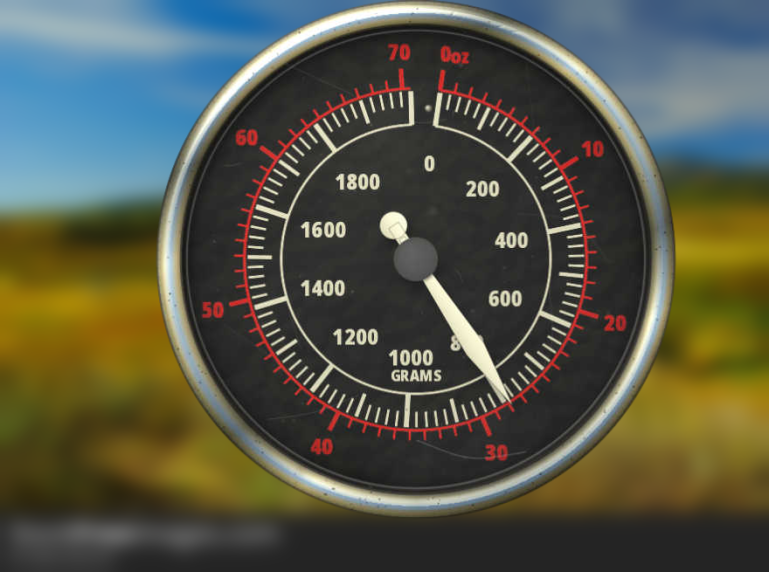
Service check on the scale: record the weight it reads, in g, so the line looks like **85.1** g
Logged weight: **790** g
